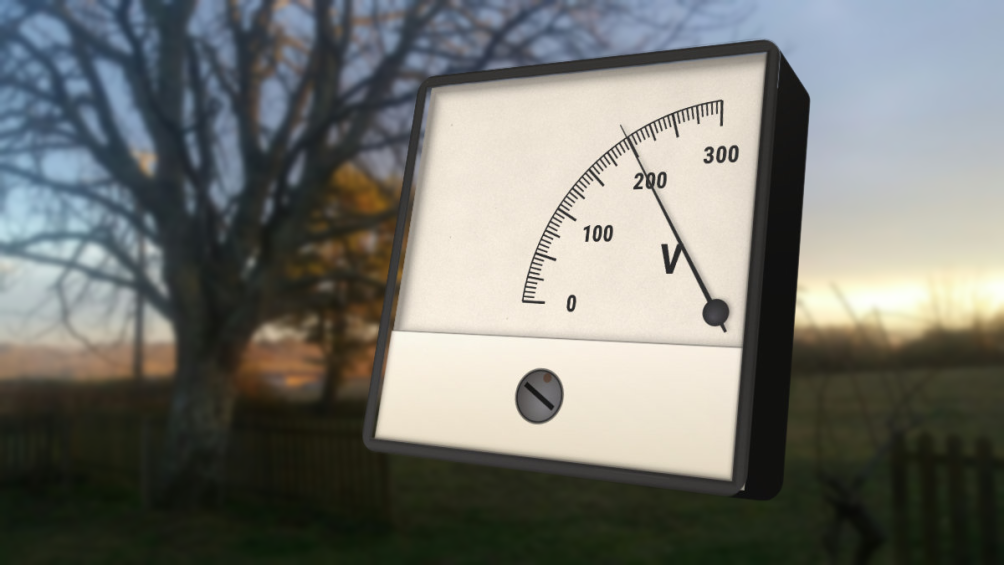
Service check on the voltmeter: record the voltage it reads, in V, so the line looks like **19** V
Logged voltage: **200** V
